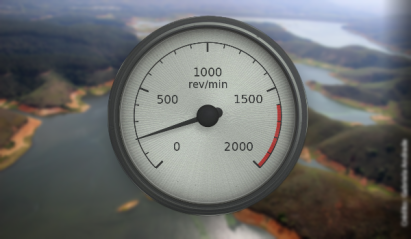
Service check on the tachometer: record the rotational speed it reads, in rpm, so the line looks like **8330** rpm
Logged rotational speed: **200** rpm
